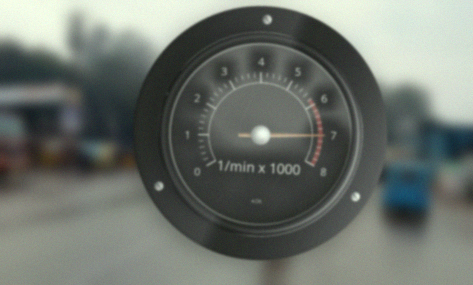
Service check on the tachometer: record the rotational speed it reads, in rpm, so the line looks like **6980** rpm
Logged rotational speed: **7000** rpm
